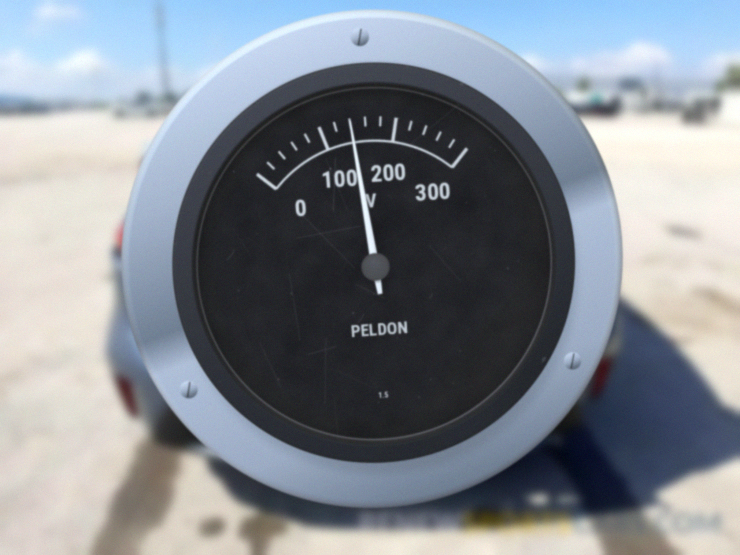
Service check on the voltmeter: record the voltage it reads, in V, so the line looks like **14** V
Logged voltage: **140** V
